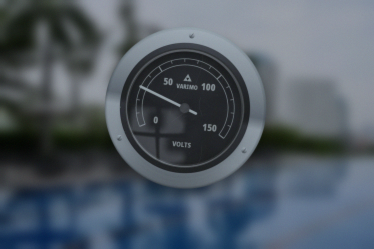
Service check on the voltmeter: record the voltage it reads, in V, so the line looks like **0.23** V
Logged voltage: **30** V
